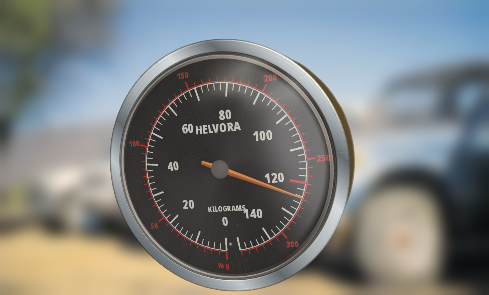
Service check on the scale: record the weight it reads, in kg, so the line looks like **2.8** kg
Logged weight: **124** kg
